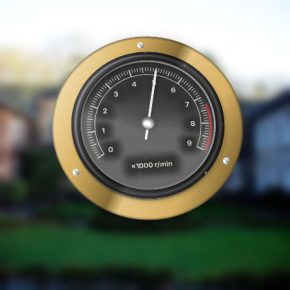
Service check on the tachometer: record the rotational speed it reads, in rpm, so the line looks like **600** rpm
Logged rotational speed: **5000** rpm
